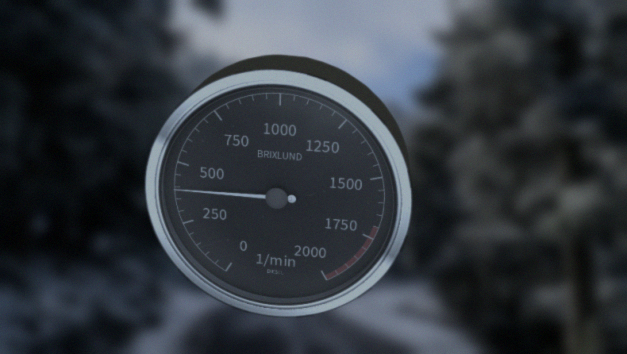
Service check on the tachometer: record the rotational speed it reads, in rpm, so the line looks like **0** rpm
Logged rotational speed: **400** rpm
